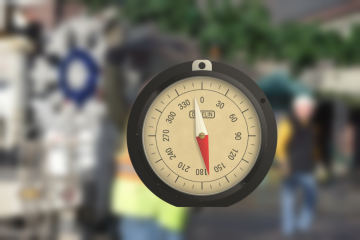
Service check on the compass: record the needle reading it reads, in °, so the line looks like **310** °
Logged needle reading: **170** °
